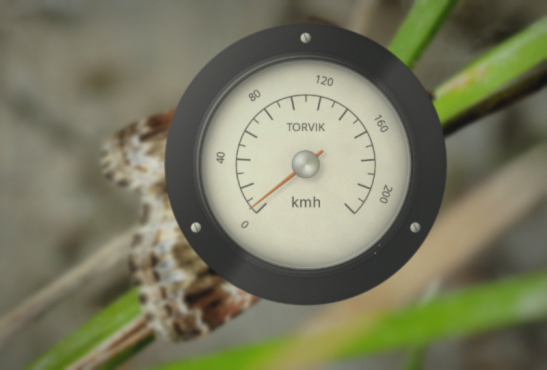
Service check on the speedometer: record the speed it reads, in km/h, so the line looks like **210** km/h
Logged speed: **5** km/h
